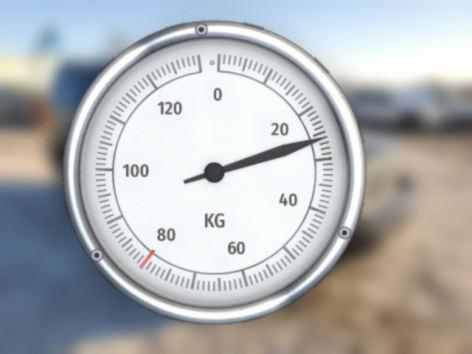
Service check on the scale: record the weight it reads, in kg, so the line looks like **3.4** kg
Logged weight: **26** kg
